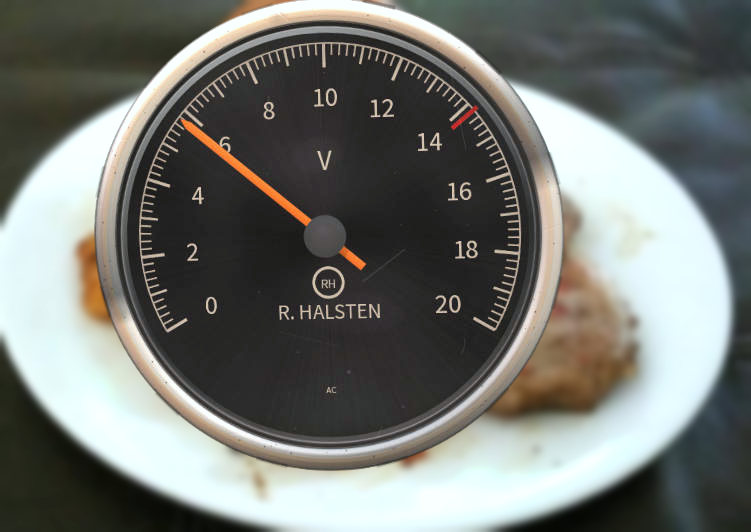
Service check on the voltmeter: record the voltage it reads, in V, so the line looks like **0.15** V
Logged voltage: **5.8** V
